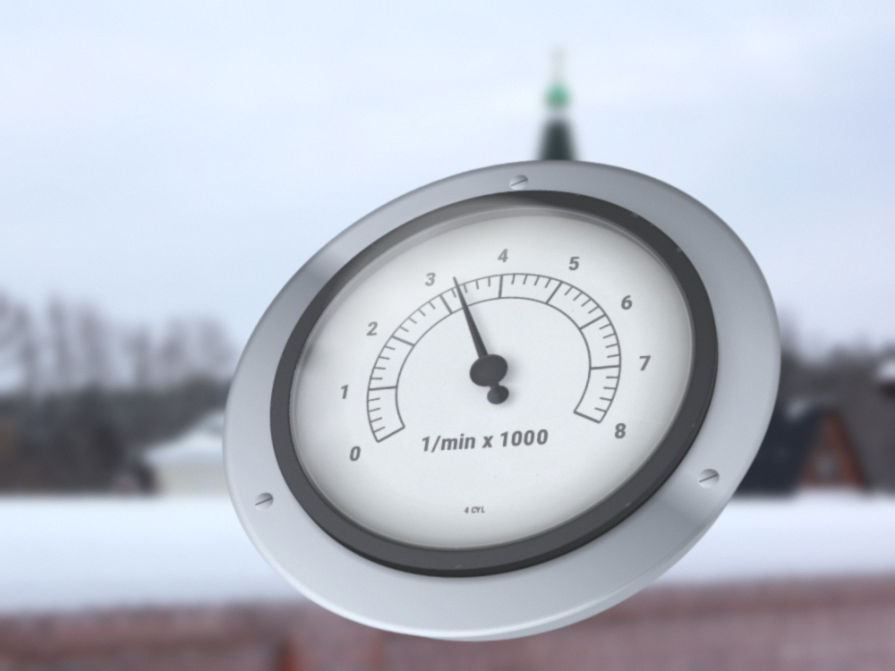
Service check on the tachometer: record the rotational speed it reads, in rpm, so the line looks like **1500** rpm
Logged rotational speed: **3300** rpm
